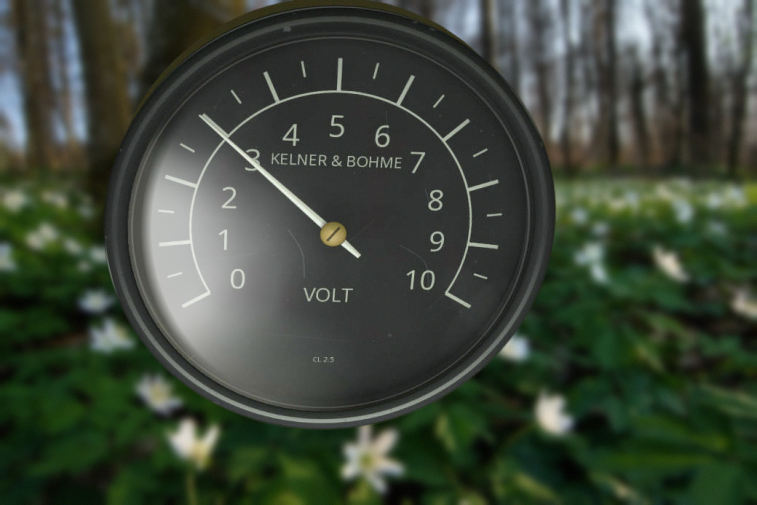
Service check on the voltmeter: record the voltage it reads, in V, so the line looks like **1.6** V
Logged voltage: **3** V
